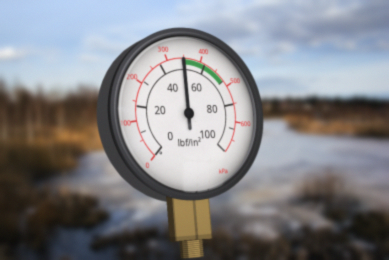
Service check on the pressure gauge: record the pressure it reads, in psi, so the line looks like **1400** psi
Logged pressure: **50** psi
